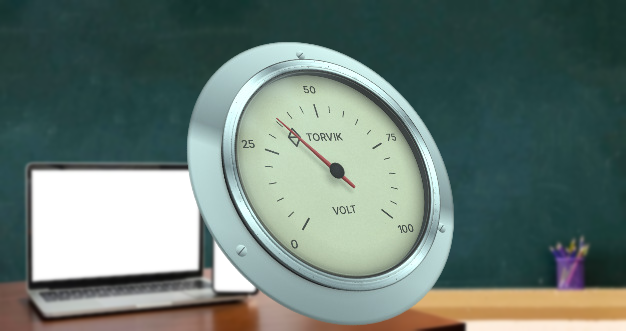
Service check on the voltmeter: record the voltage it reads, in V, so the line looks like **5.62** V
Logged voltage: **35** V
